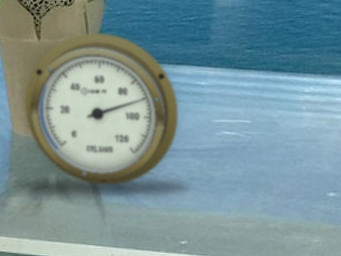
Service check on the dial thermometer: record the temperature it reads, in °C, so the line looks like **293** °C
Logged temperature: **90** °C
